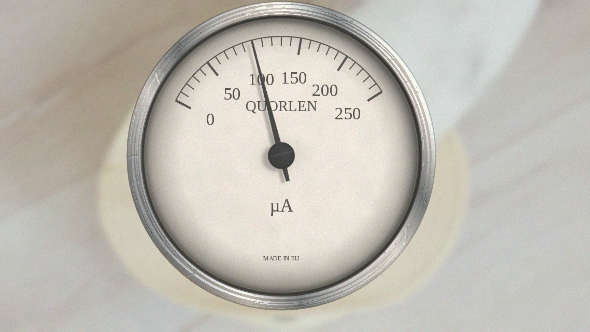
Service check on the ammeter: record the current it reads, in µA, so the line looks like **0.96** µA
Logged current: **100** µA
